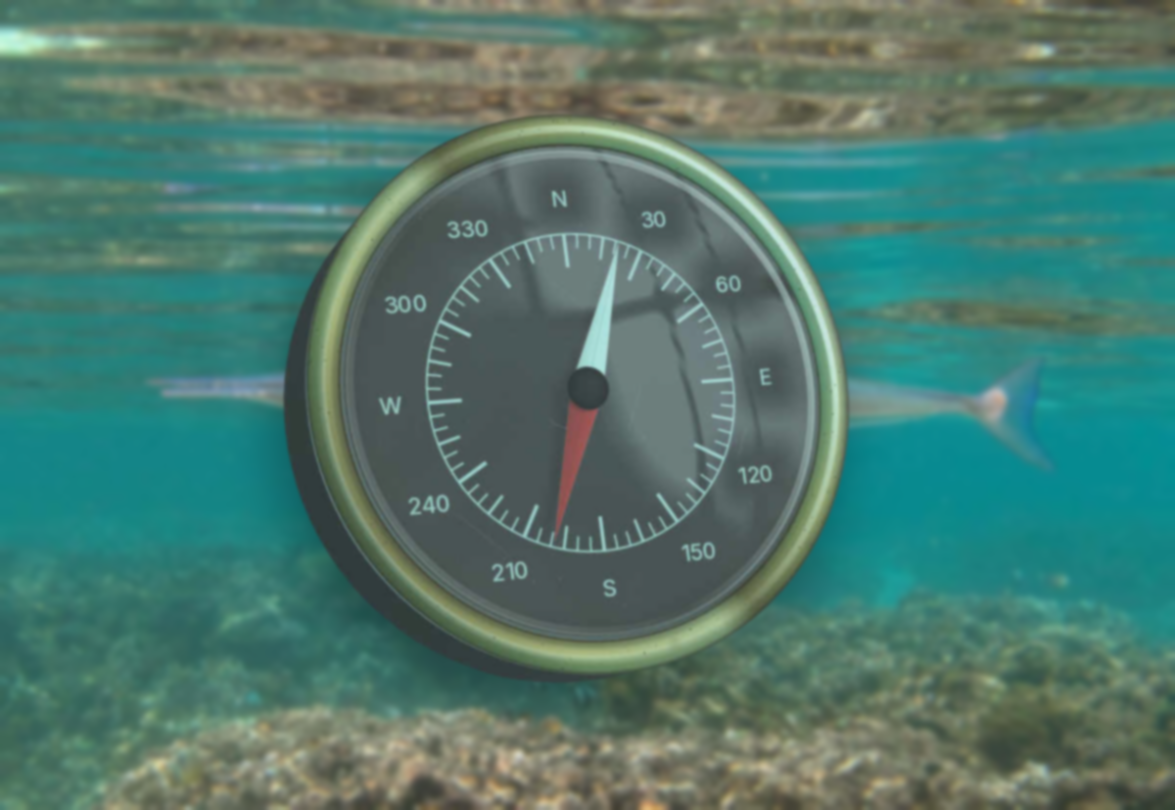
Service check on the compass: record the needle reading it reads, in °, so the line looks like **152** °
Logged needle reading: **200** °
